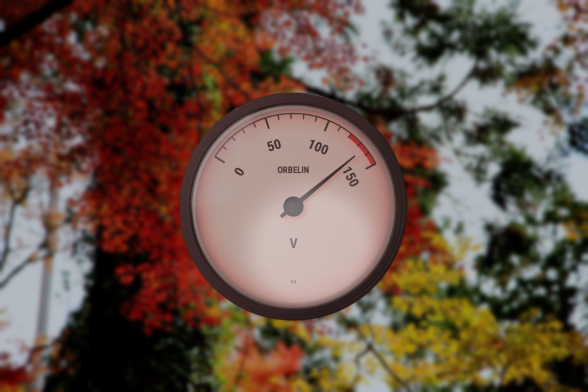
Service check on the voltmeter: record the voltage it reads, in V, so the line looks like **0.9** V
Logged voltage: **135** V
